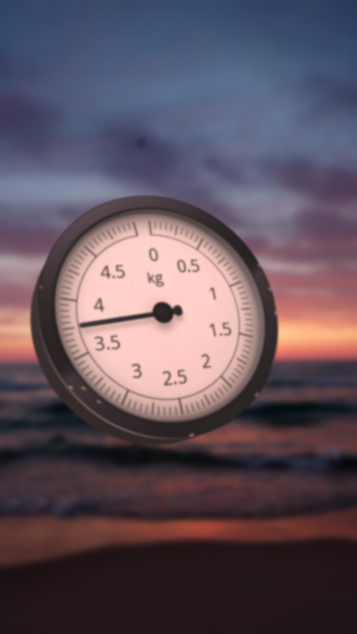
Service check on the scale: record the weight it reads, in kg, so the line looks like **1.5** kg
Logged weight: **3.75** kg
